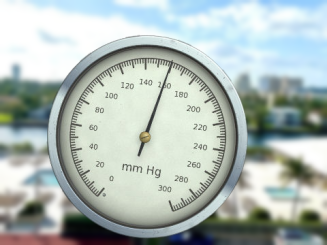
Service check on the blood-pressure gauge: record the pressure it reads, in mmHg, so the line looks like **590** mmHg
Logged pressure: **160** mmHg
